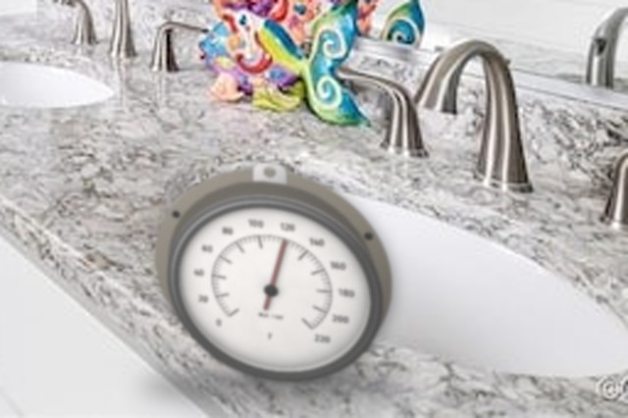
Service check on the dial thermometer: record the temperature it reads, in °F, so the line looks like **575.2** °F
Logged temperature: **120** °F
